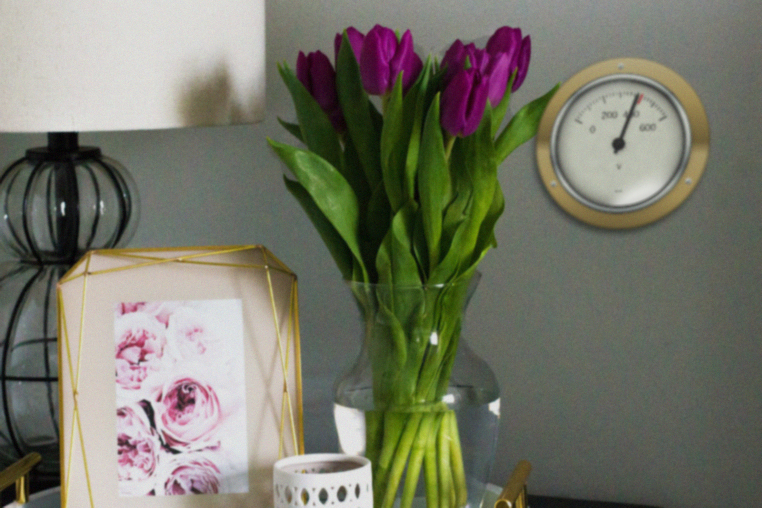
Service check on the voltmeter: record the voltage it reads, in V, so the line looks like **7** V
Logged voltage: **400** V
